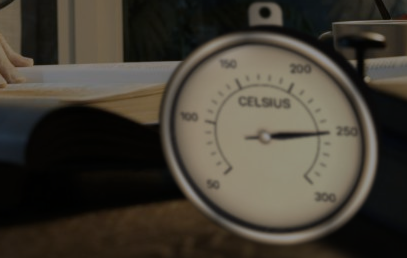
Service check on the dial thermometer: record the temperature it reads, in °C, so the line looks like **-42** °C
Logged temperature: **250** °C
